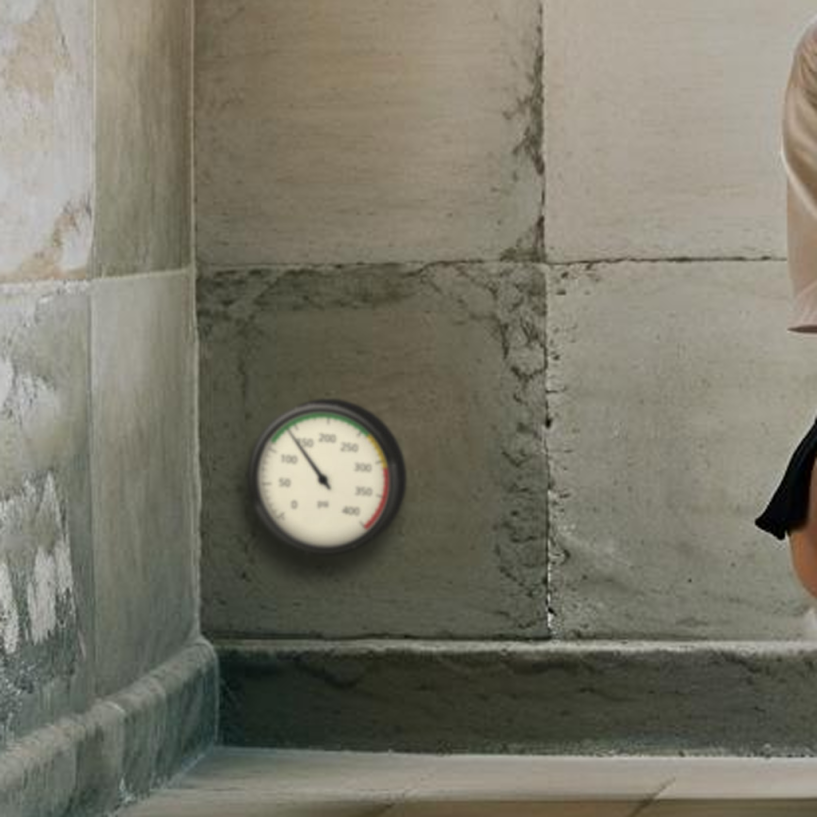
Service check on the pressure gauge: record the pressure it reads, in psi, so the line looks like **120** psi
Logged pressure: **140** psi
